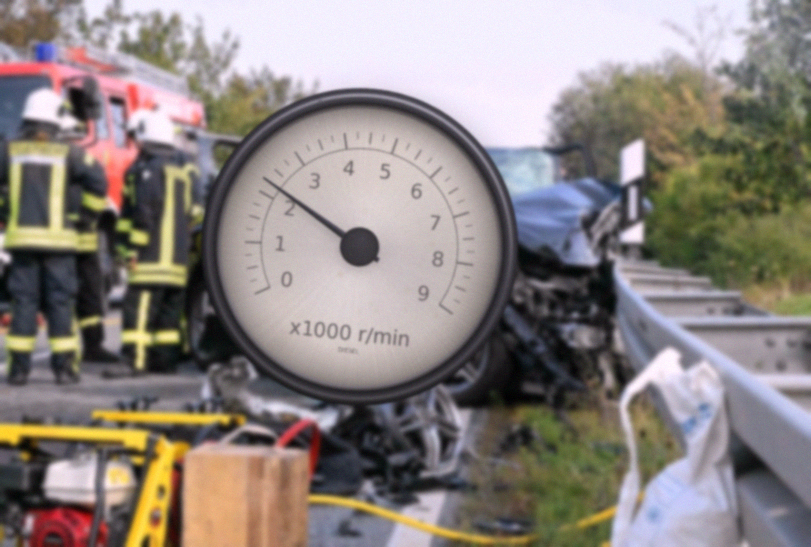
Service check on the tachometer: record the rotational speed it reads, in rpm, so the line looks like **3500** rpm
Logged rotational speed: **2250** rpm
